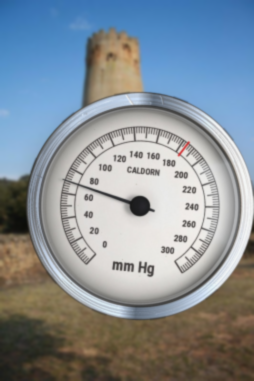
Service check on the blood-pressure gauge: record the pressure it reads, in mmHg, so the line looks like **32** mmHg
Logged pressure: **70** mmHg
